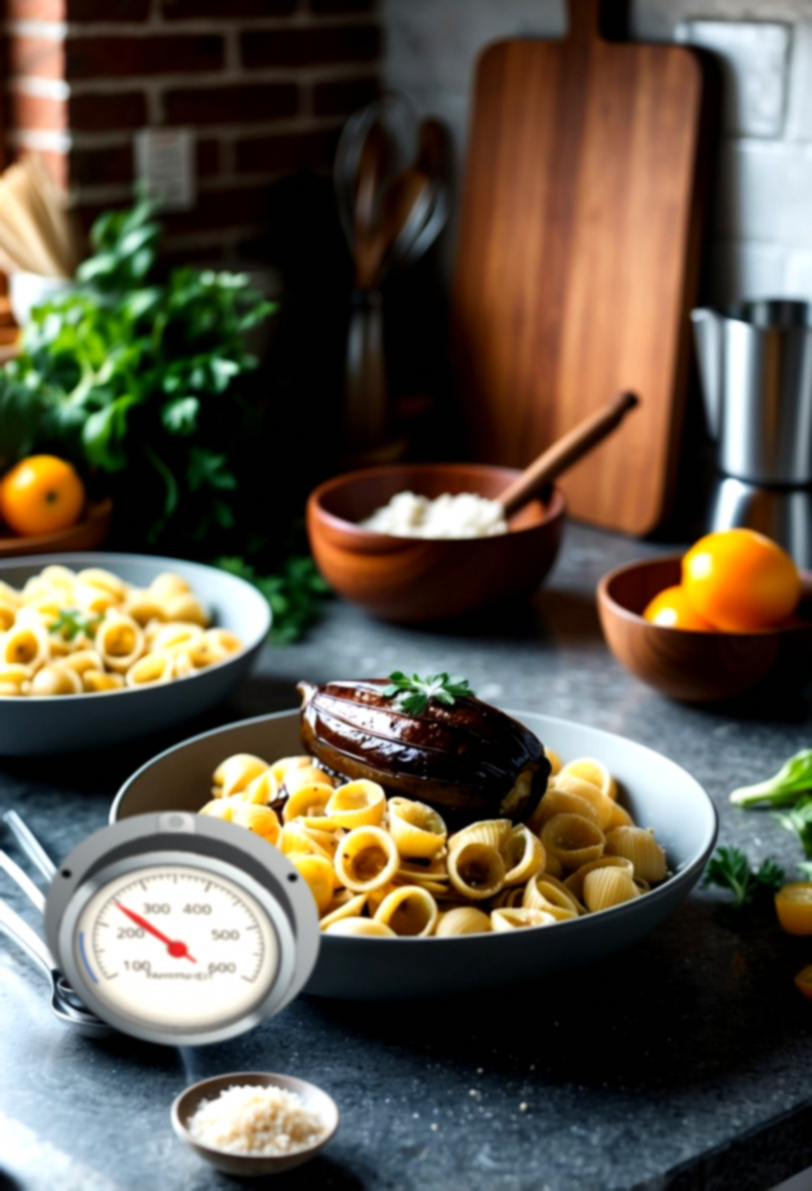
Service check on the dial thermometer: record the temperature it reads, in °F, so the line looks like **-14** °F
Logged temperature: **250** °F
